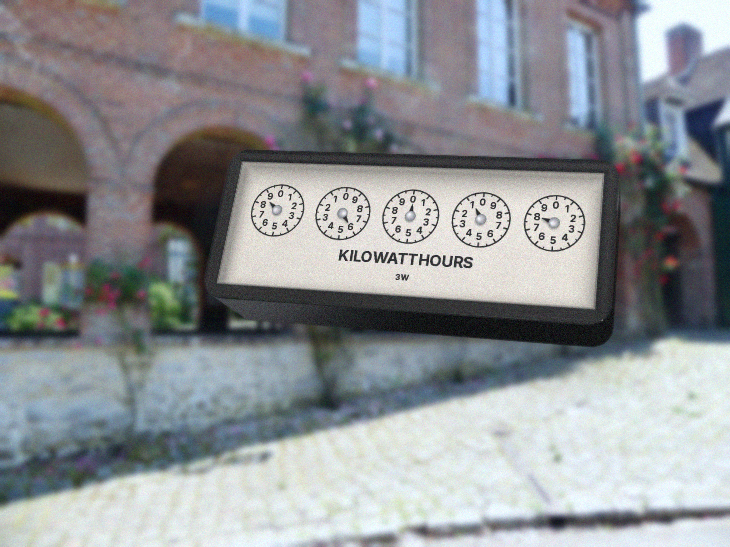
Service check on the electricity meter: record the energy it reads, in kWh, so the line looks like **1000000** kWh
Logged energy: **86008** kWh
